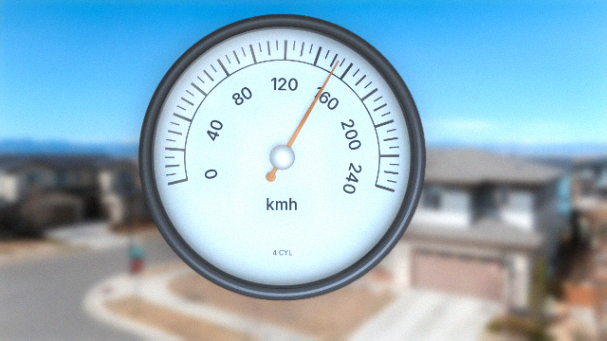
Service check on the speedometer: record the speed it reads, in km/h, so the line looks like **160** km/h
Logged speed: **152.5** km/h
